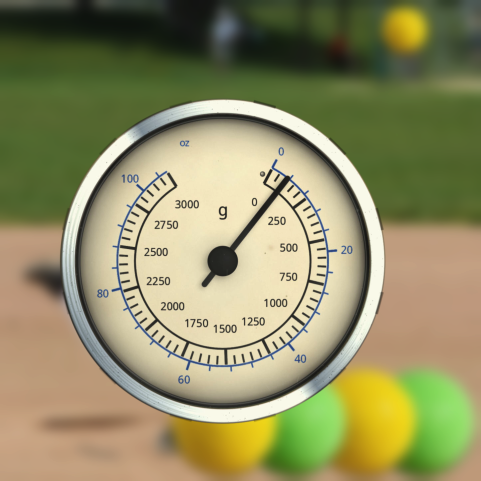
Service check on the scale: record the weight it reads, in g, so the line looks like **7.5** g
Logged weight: **100** g
